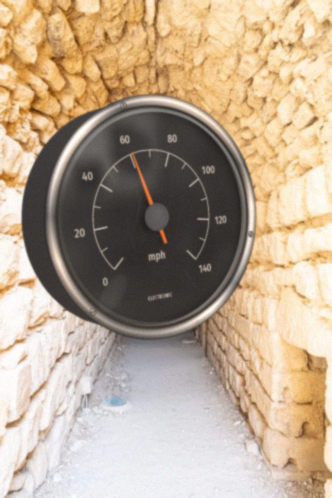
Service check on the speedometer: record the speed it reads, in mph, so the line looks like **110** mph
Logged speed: **60** mph
